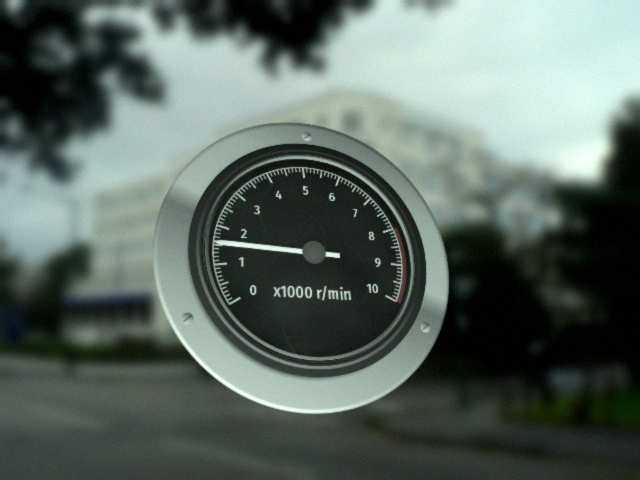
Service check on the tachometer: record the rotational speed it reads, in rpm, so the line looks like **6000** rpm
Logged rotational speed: **1500** rpm
